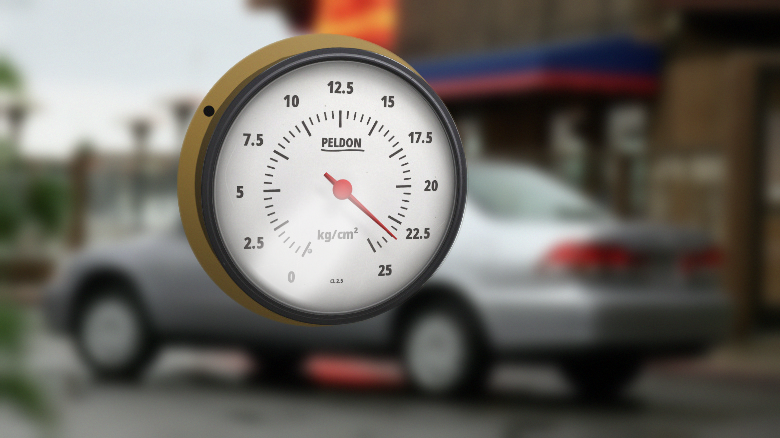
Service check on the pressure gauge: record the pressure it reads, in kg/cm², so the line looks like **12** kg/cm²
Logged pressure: **23.5** kg/cm²
